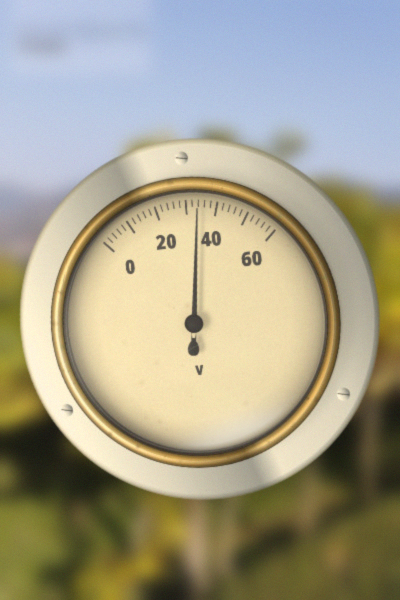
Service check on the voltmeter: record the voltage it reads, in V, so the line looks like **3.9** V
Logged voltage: **34** V
